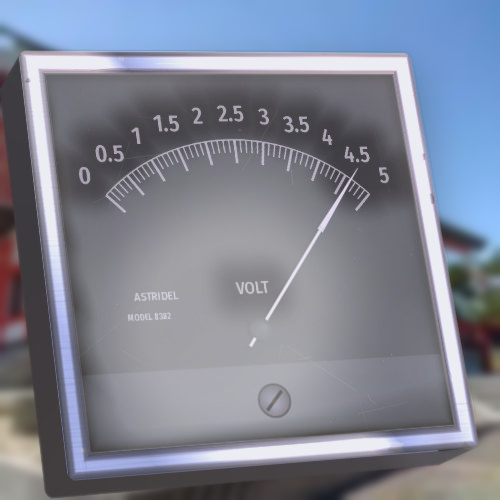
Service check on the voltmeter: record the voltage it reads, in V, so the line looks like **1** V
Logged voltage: **4.6** V
